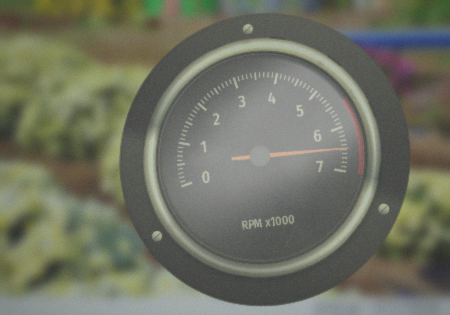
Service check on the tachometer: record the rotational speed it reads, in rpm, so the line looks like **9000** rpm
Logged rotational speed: **6500** rpm
